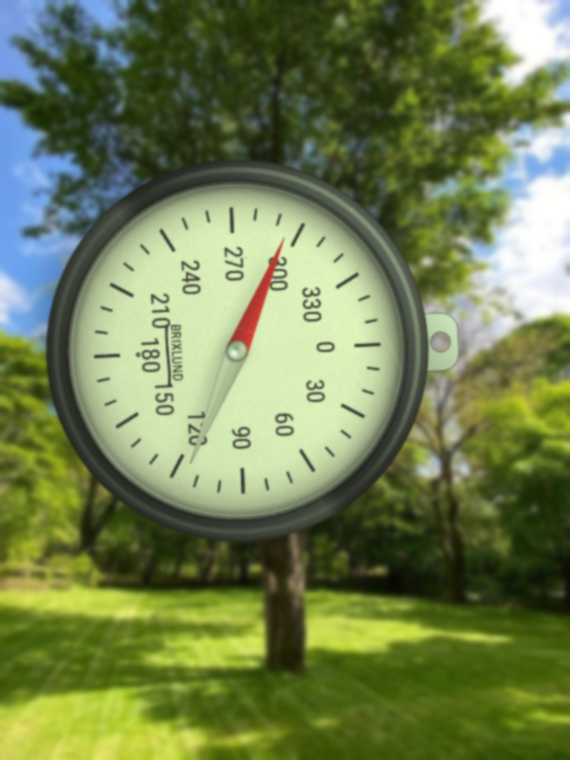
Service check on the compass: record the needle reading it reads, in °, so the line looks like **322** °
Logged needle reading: **295** °
